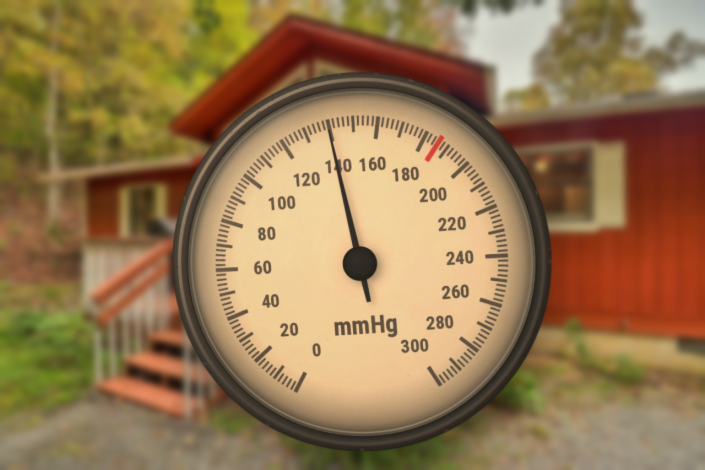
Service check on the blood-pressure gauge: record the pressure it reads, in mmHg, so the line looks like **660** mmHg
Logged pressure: **140** mmHg
